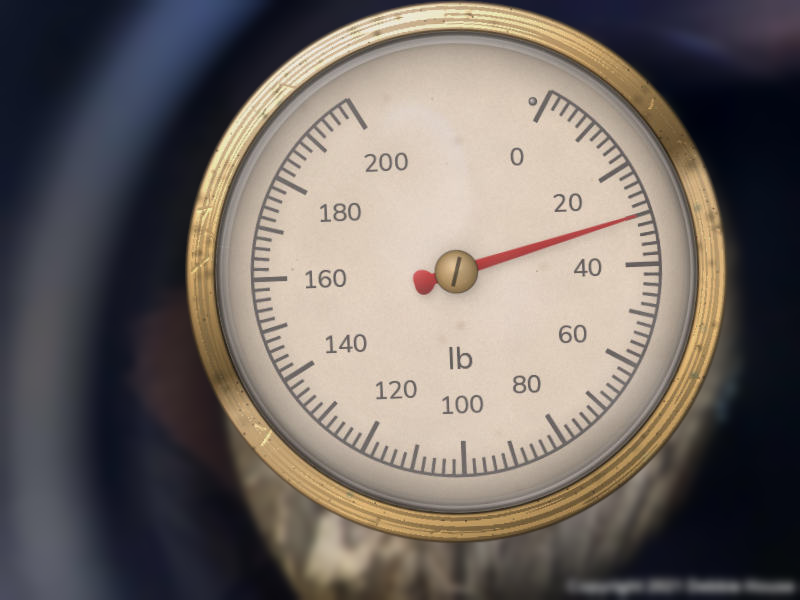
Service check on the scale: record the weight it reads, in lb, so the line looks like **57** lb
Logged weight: **30** lb
